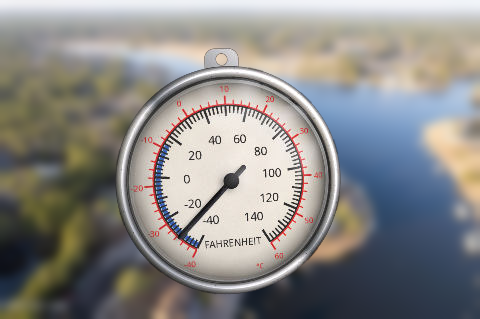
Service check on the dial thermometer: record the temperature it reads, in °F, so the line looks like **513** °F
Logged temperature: **-30** °F
